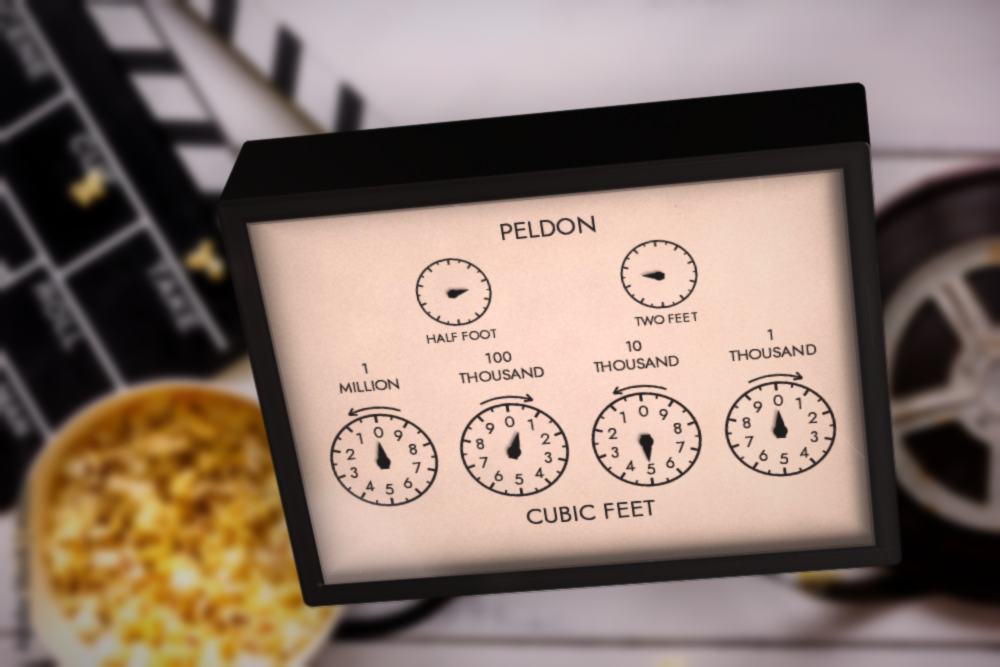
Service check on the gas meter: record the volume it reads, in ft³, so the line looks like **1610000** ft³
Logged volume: **5000** ft³
